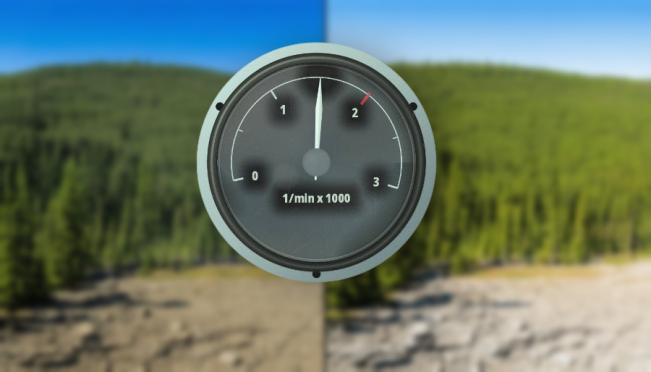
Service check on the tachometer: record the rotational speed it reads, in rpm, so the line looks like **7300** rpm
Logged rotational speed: **1500** rpm
